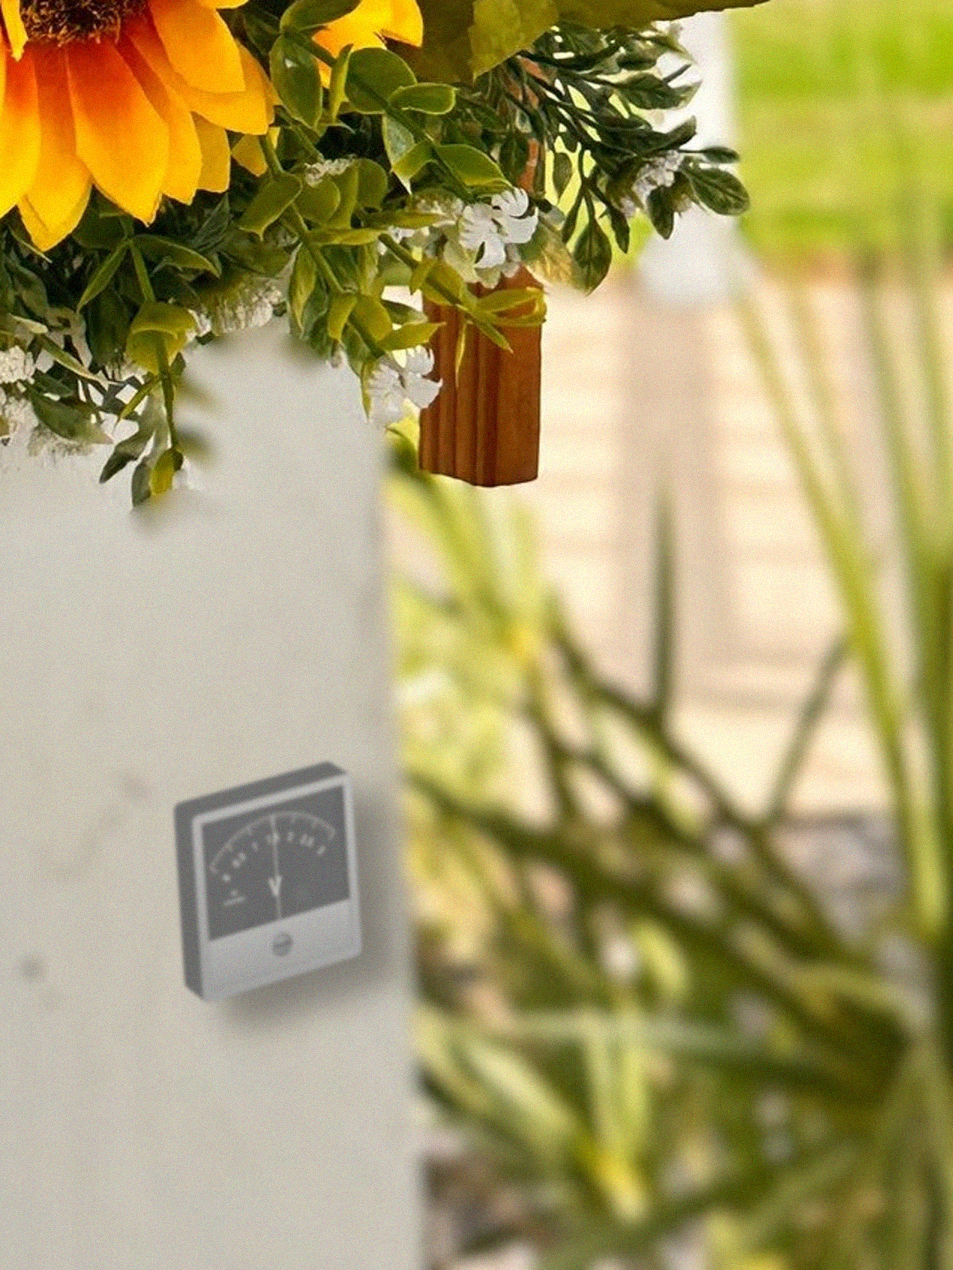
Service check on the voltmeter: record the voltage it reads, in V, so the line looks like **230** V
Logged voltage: **1.5** V
